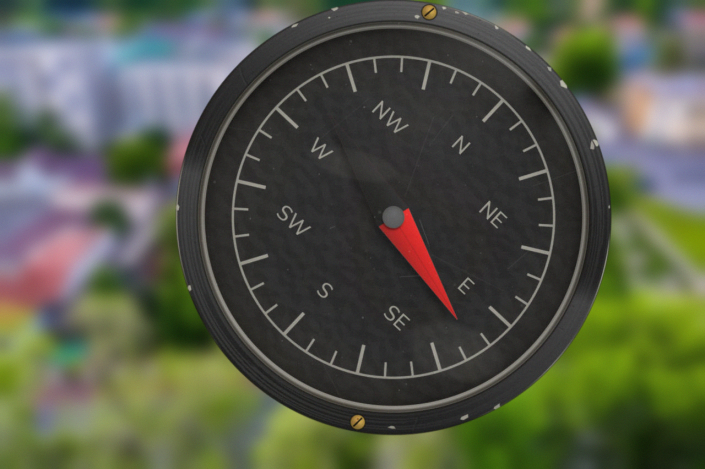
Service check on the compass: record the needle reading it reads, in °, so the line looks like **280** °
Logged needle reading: **105** °
